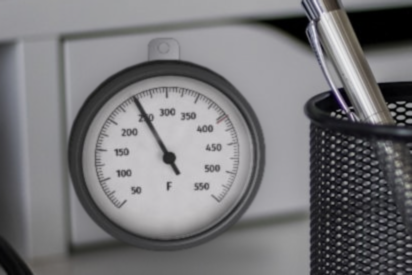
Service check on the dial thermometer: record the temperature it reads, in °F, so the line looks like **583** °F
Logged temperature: **250** °F
